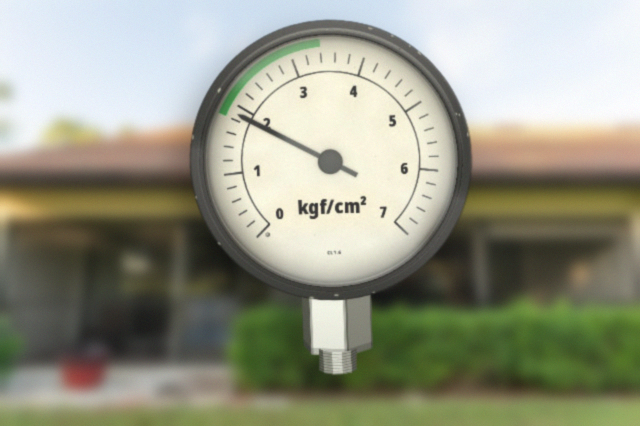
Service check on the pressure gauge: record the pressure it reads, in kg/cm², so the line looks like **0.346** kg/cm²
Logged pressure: **1.9** kg/cm²
